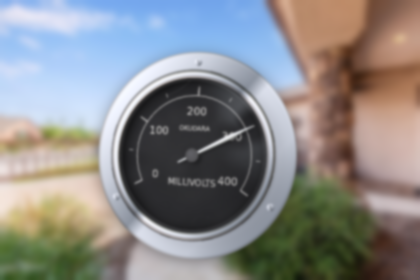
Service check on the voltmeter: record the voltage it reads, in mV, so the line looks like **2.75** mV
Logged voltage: **300** mV
